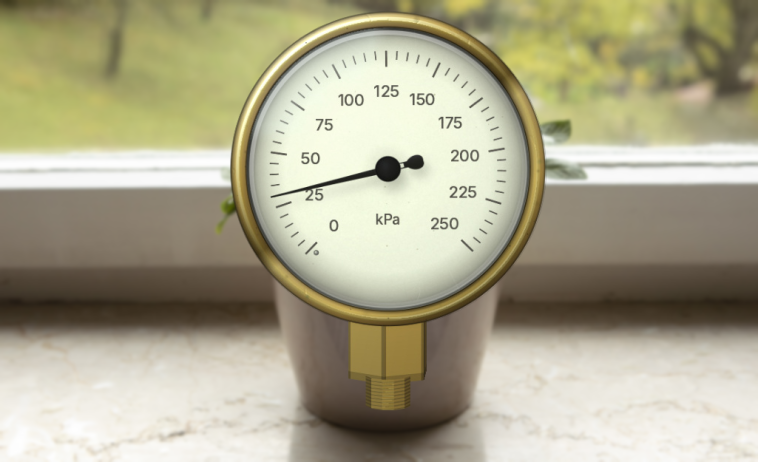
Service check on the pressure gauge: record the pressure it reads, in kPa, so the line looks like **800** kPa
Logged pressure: **30** kPa
